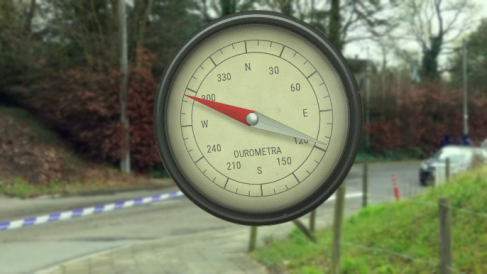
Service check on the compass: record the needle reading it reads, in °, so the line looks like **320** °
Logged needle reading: **295** °
